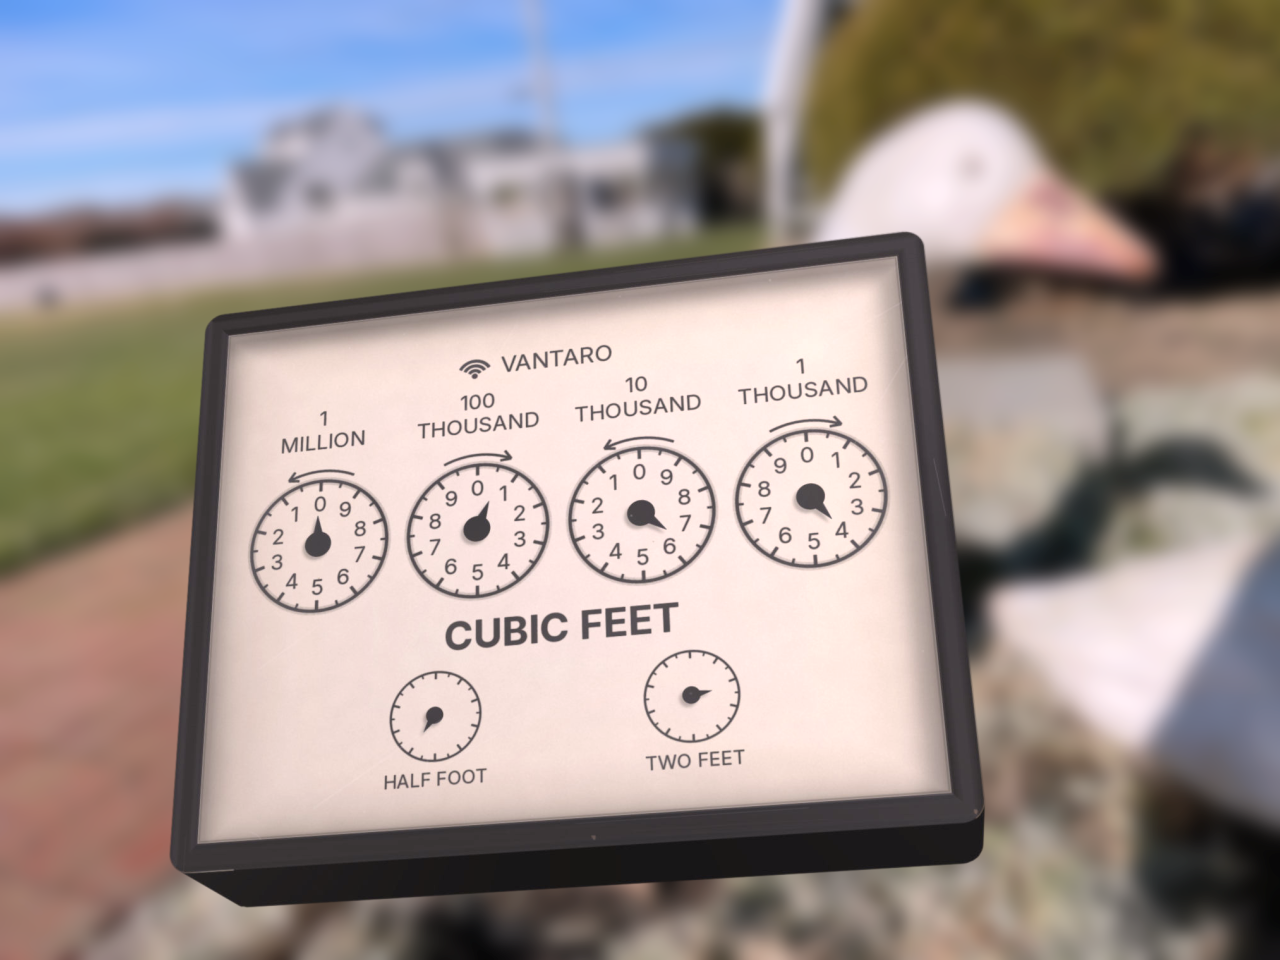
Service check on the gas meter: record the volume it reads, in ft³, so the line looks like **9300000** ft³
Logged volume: **6400** ft³
